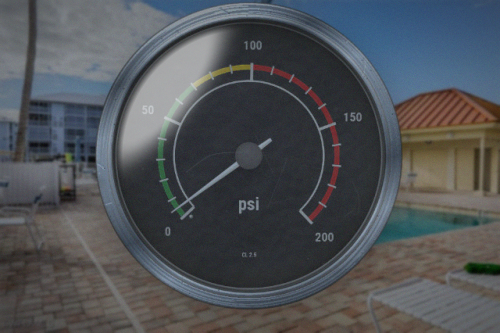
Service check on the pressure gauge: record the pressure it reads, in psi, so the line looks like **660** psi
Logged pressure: **5** psi
